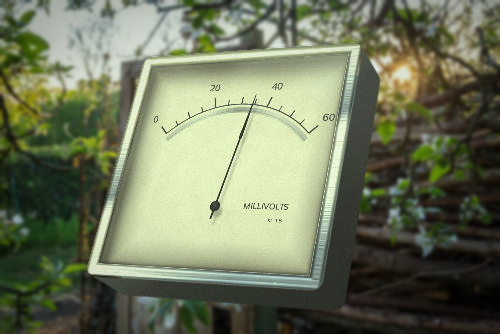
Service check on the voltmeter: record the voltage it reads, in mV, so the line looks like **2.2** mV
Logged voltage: **35** mV
